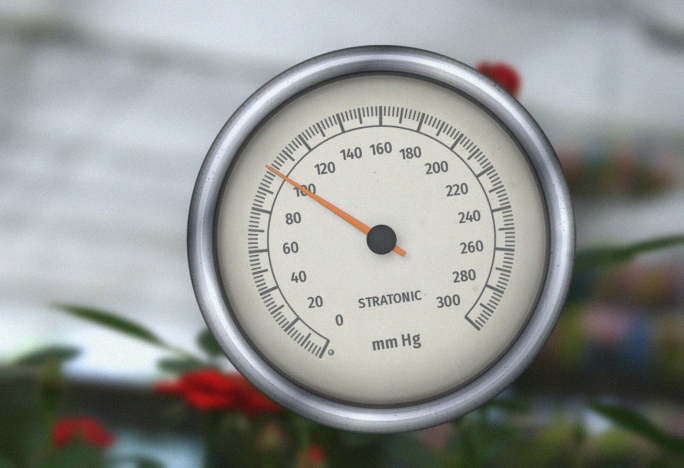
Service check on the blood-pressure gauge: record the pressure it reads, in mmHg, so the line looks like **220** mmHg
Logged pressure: **100** mmHg
